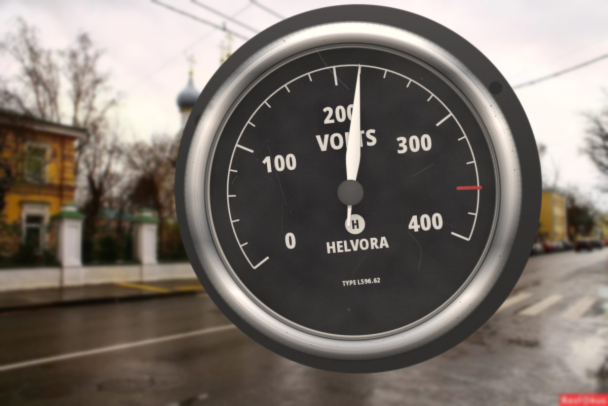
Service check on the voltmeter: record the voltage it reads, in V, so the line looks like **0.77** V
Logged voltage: **220** V
